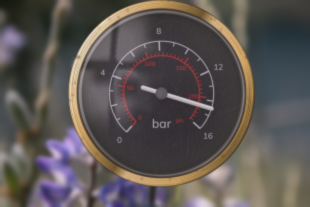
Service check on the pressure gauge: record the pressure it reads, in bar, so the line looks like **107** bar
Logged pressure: **14.5** bar
